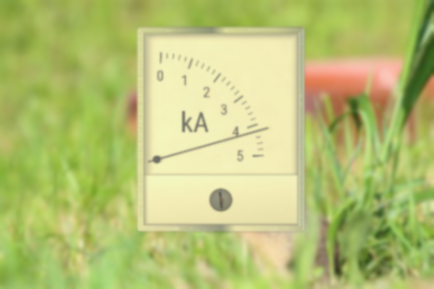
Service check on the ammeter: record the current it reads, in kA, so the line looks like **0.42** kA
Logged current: **4.2** kA
